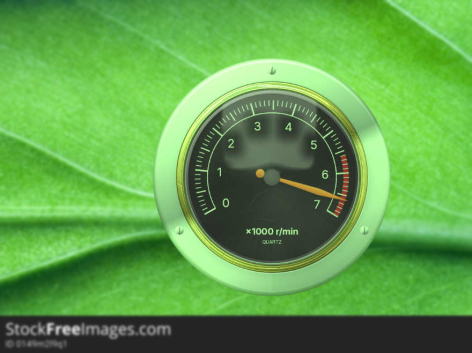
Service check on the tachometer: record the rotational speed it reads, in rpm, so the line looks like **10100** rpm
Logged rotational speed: **6600** rpm
